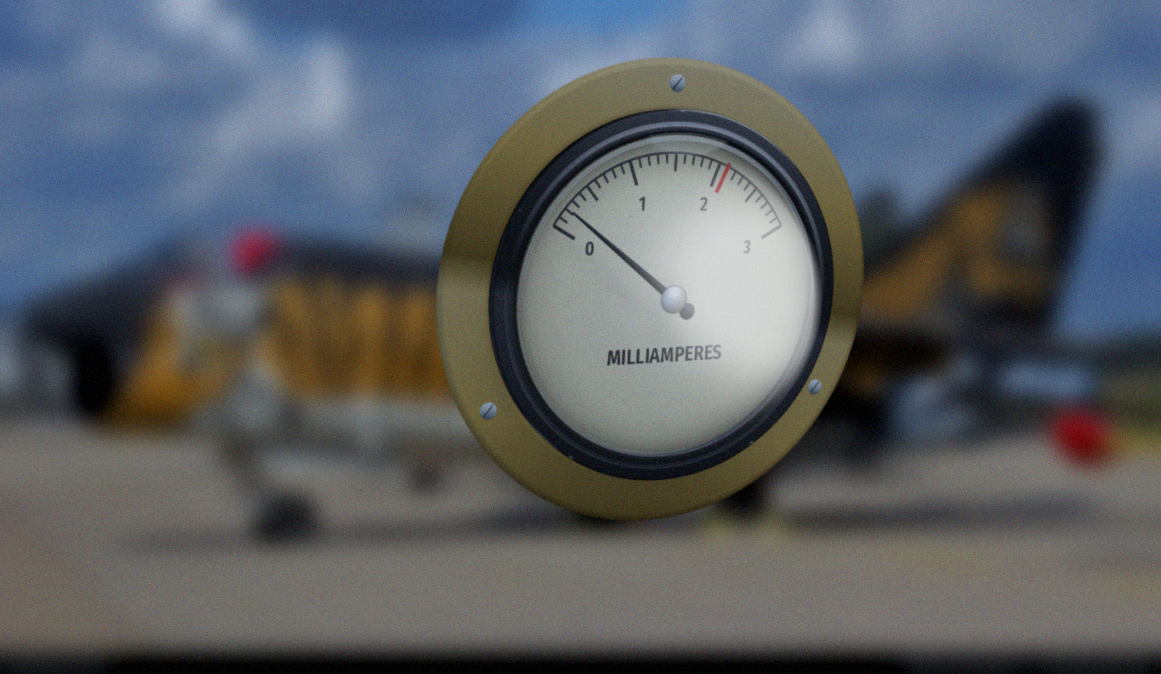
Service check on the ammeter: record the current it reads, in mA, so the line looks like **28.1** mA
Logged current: **0.2** mA
